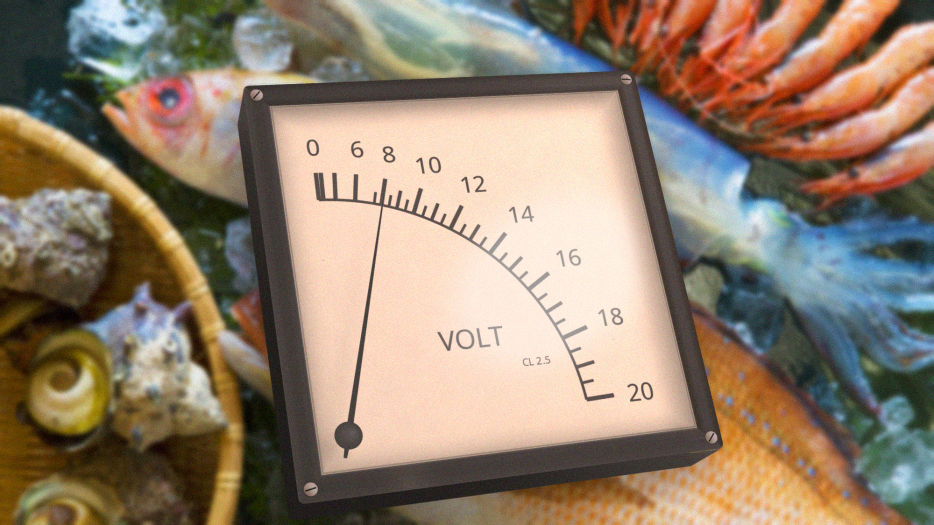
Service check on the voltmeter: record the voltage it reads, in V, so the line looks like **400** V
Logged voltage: **8** V
